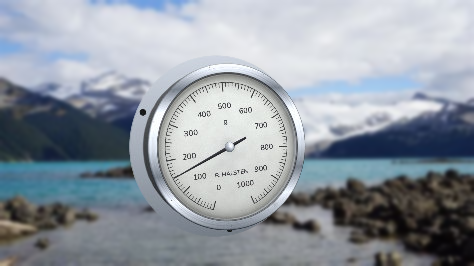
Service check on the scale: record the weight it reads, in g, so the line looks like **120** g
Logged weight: **150** g
